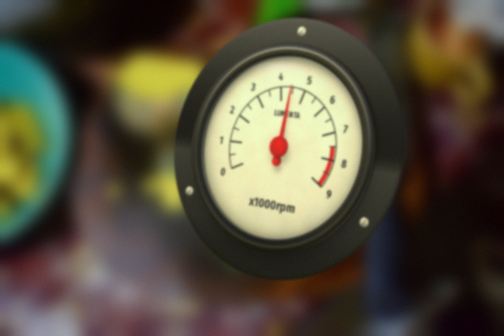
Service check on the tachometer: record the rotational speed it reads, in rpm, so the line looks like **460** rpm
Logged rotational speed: **4500** rpm
